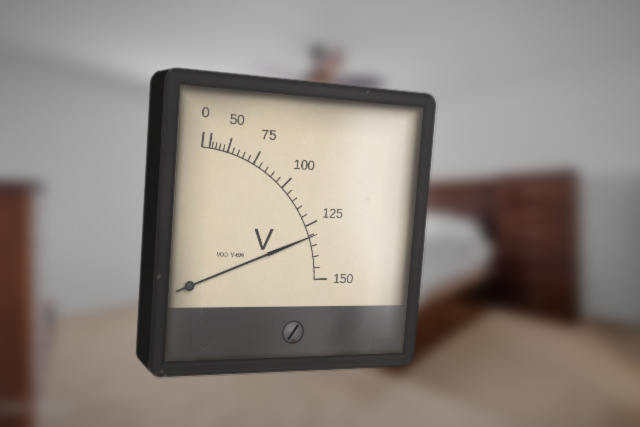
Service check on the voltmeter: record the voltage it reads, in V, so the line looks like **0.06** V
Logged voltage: **130** V
